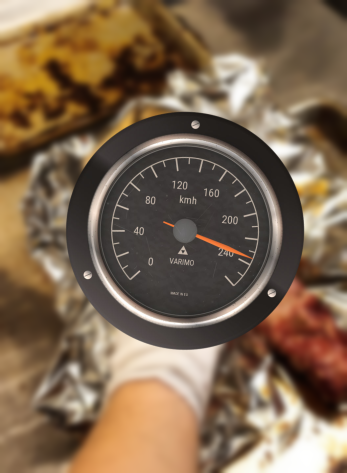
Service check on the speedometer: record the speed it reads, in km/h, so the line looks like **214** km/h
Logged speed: **235** km/h
